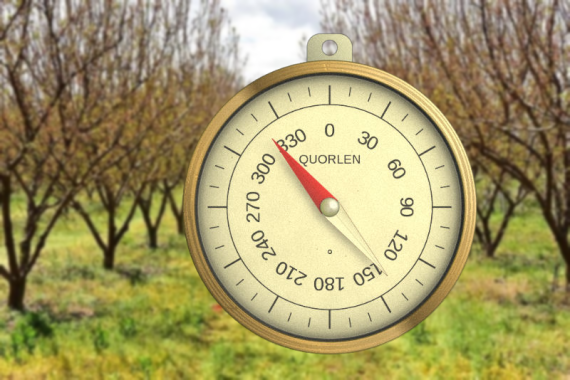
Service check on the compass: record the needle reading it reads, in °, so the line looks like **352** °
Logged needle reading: **320** °
